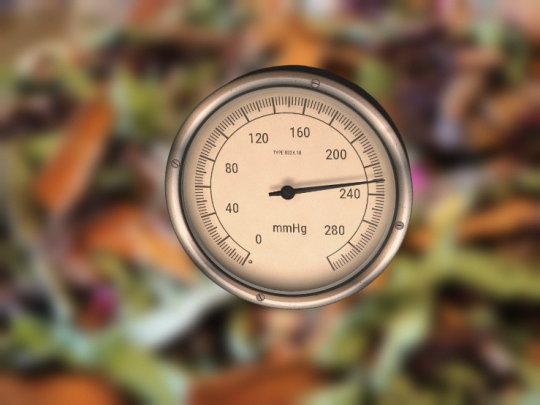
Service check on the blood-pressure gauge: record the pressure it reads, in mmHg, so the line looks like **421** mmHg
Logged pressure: **230** mmHg
